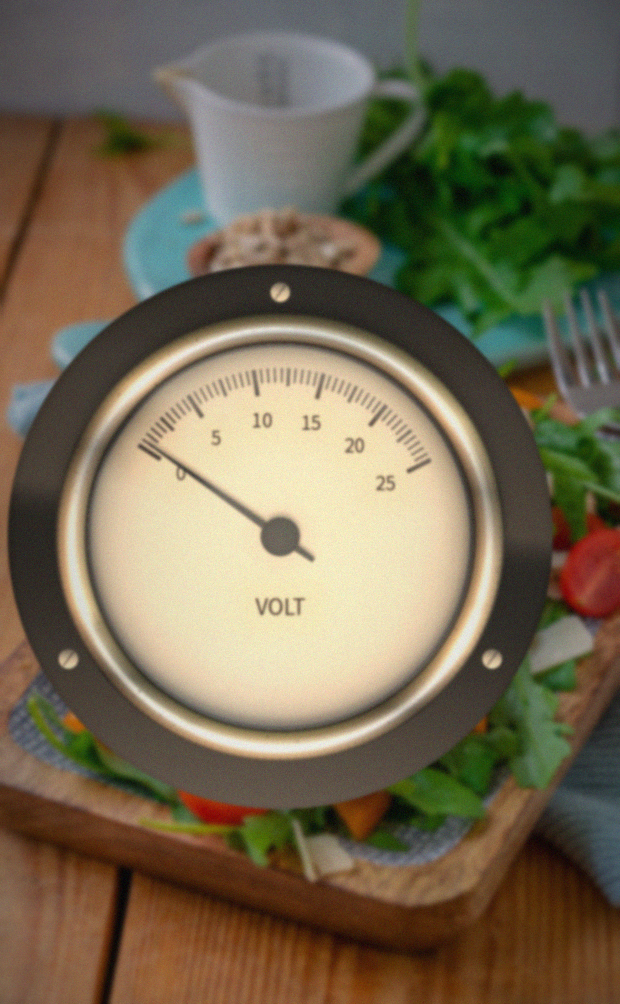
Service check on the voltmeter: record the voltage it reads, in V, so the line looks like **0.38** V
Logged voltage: **0.5** V
